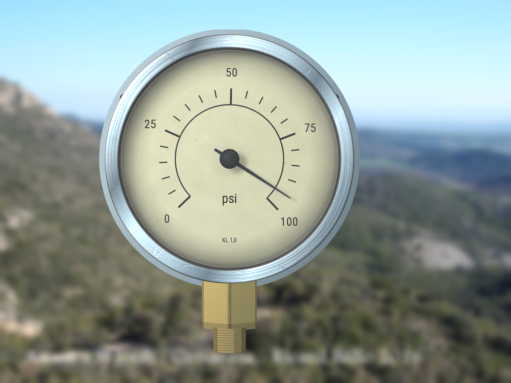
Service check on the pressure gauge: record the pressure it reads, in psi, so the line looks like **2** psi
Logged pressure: **95** psi
